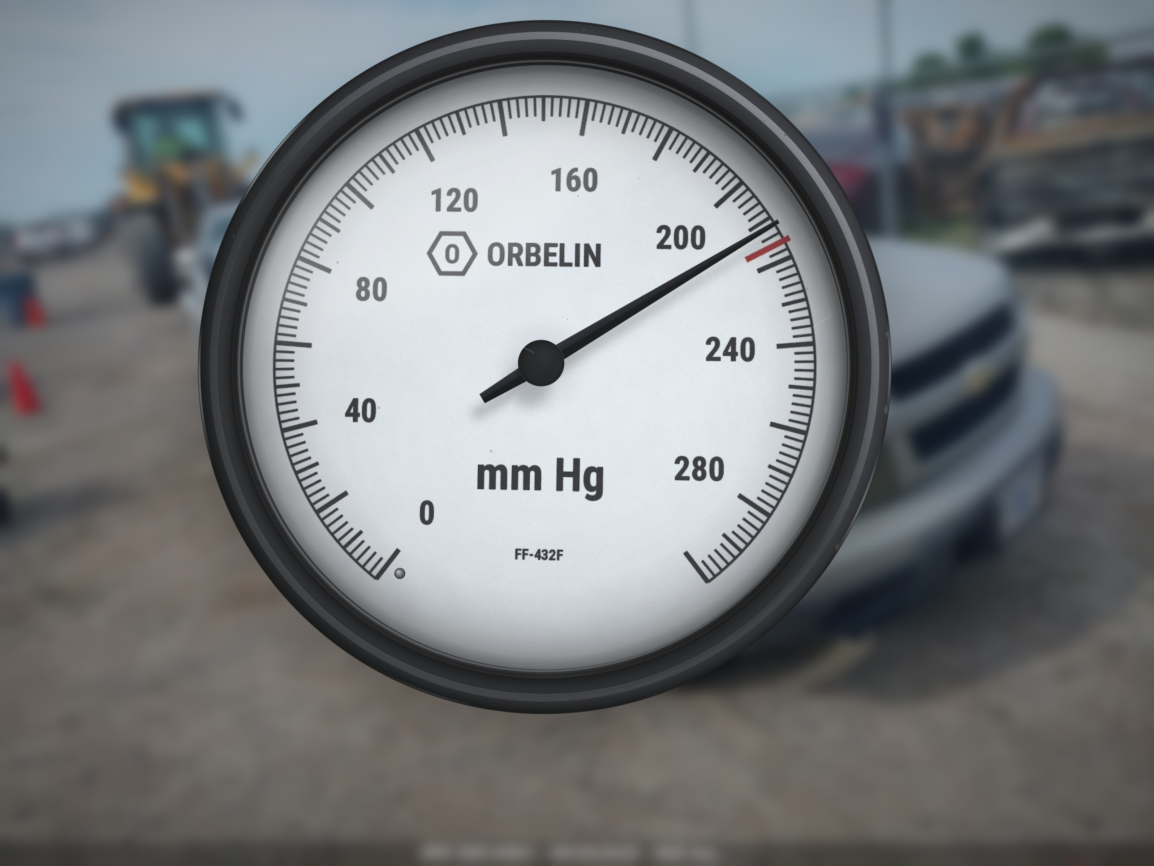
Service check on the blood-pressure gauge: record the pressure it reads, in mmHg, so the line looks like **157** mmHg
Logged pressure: **212** mmHg
